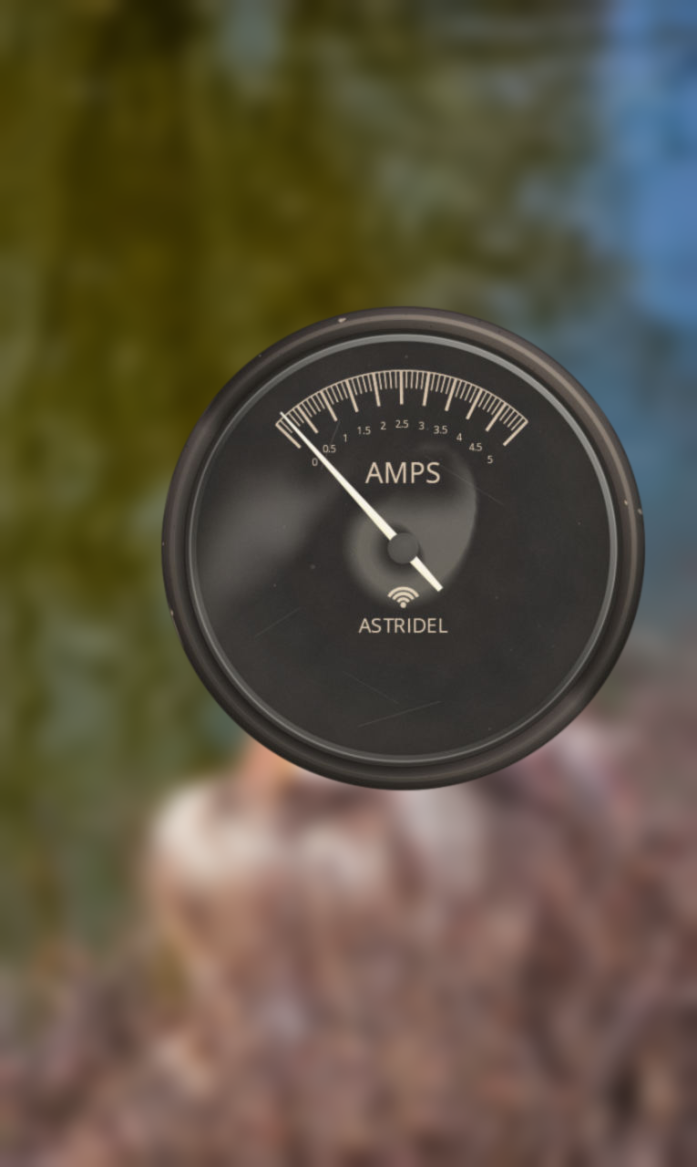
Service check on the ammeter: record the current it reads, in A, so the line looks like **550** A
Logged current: **0.2** A
